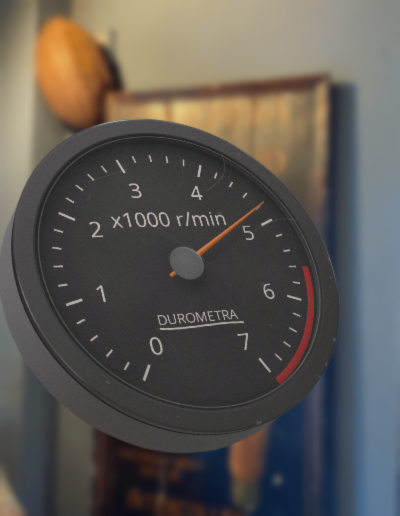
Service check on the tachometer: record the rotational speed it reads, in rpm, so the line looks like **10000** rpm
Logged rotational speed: **4800** rpm
